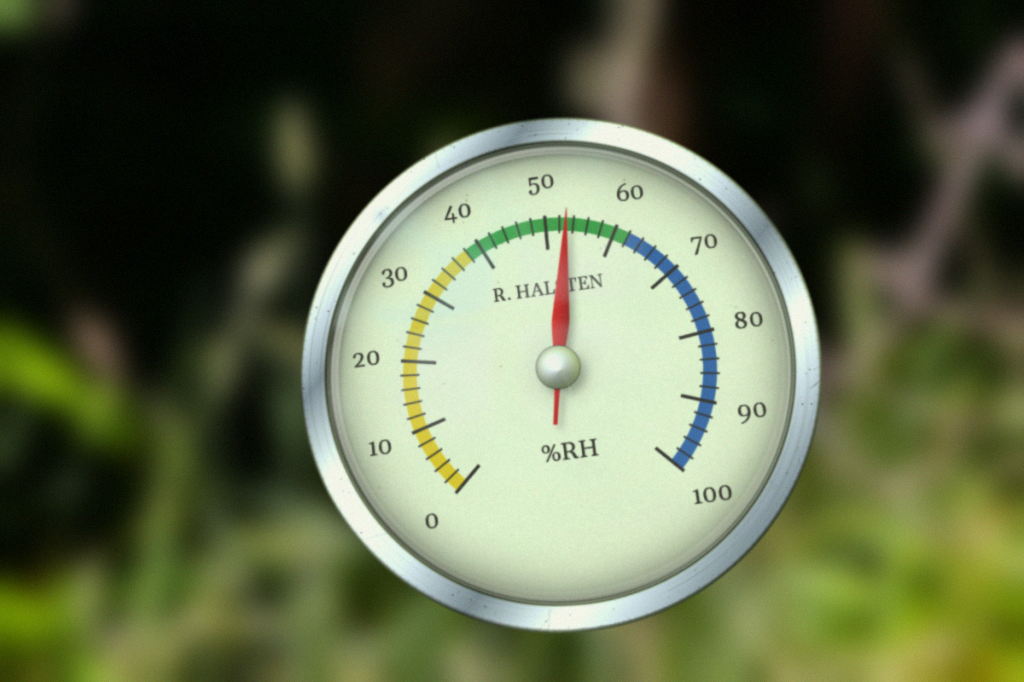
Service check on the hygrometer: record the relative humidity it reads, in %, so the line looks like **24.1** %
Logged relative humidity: **53** %
